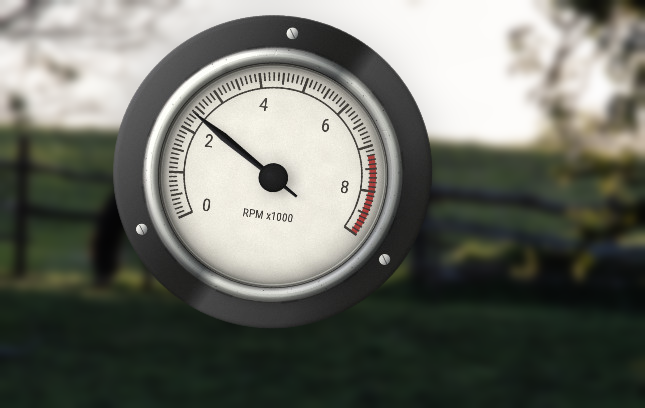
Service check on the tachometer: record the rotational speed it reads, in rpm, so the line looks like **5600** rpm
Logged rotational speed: **2400** rpm
